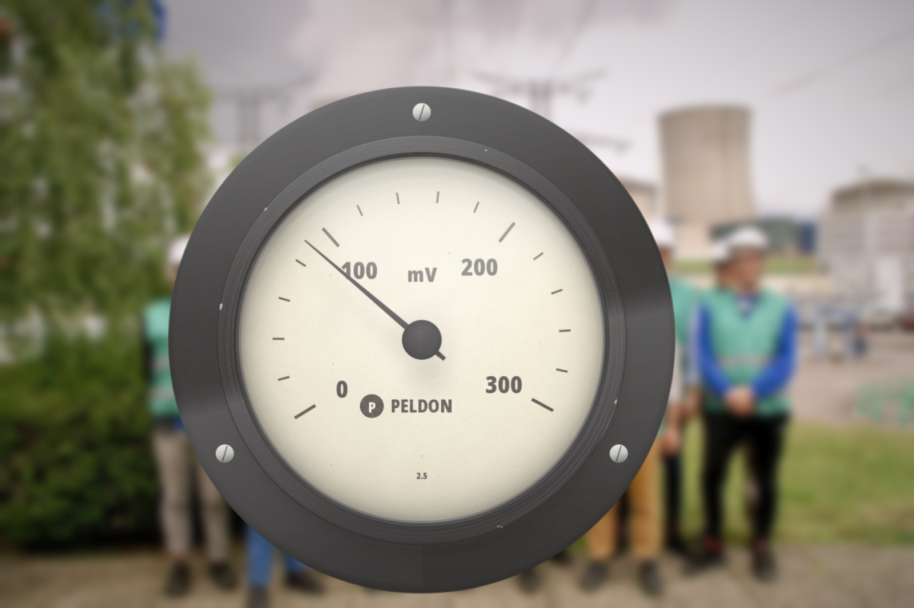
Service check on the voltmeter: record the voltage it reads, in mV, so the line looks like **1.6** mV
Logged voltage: **90** mV
